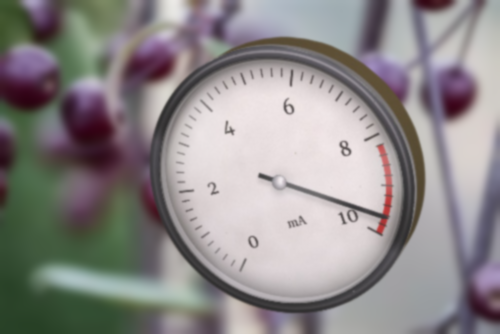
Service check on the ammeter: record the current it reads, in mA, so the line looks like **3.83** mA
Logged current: **9.6** mA
